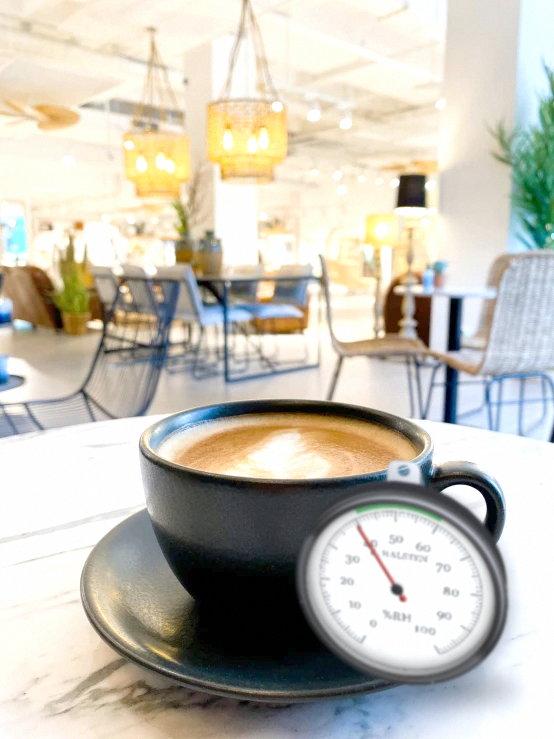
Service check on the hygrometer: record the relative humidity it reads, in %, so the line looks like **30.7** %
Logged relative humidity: **40** %
